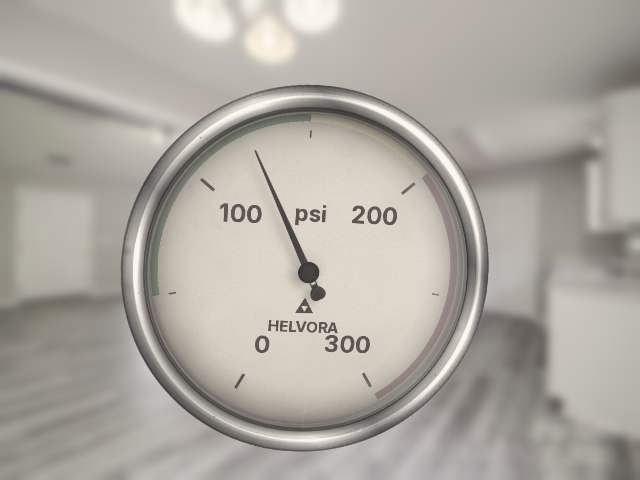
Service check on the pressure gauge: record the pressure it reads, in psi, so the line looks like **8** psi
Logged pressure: **125** psi
